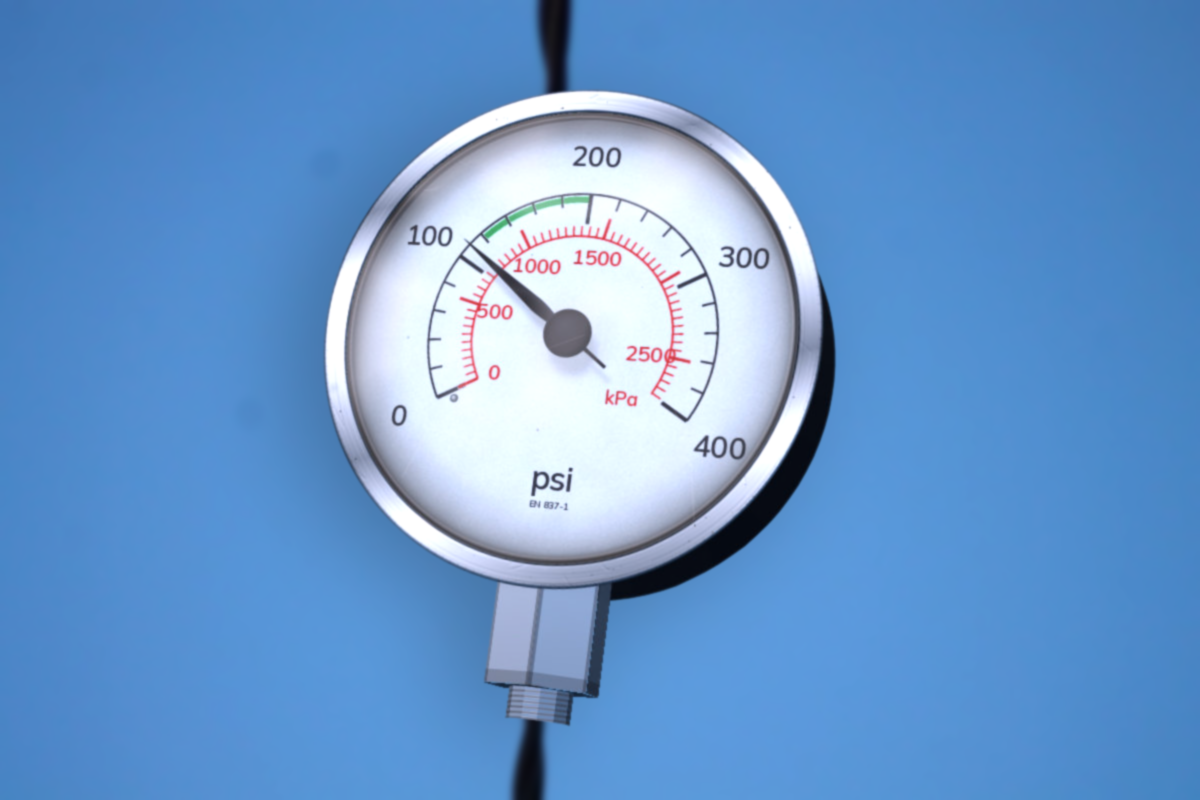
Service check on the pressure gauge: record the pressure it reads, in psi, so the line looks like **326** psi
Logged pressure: **110** psi
